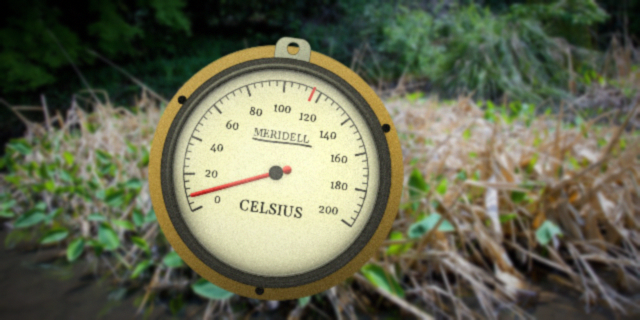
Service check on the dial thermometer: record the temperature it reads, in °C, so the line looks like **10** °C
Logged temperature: **8** °C
